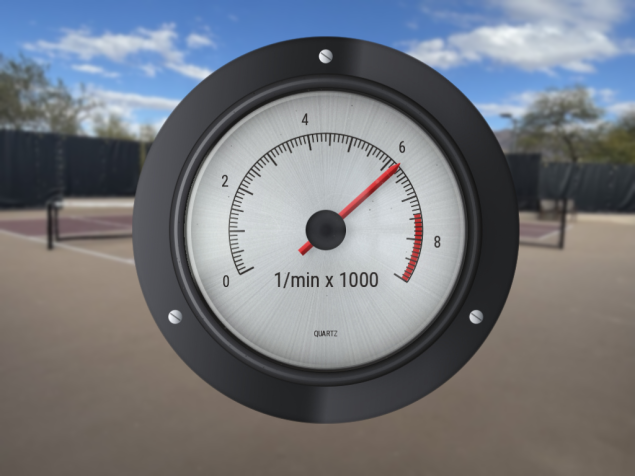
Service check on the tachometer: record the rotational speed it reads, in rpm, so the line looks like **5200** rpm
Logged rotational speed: **6200** rpm
